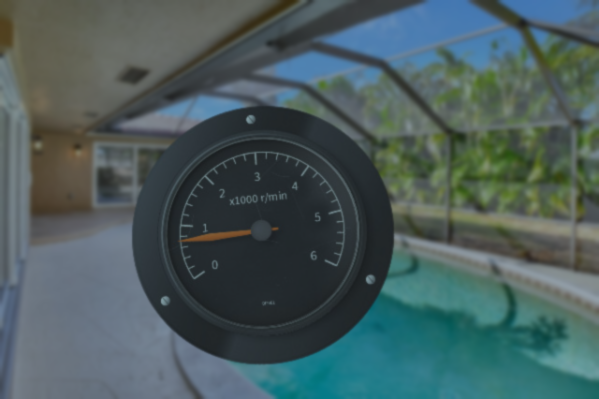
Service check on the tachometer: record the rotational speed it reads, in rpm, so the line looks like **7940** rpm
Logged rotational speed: **700** rpm
